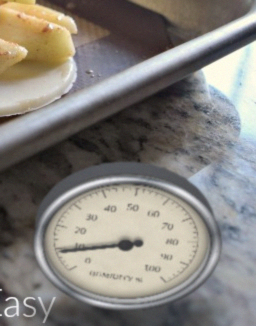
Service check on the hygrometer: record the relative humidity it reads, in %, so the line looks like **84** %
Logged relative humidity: **10** %
